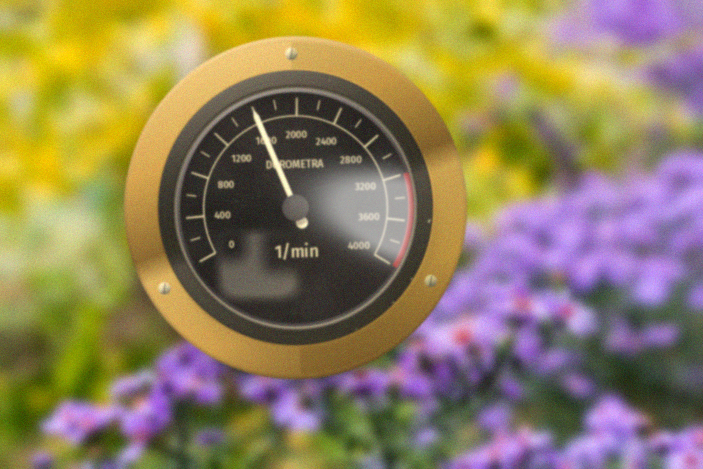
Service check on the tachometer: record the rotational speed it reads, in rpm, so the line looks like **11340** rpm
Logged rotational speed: **1600** rpm
